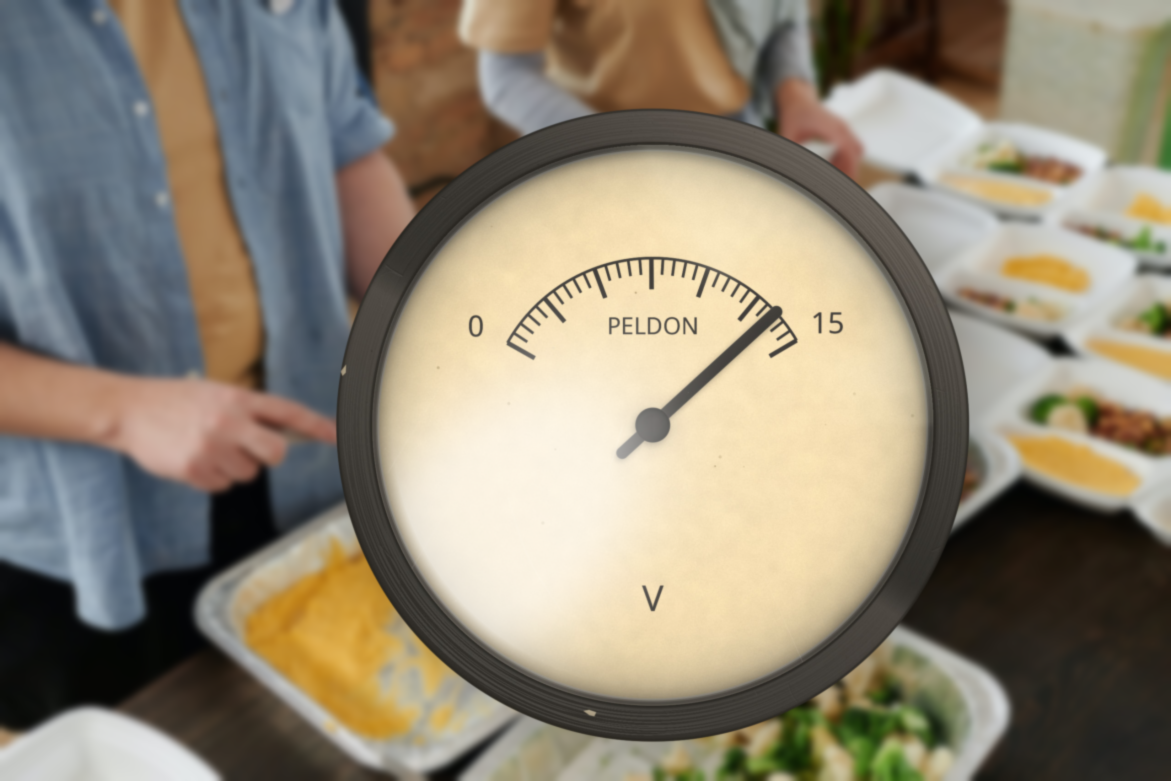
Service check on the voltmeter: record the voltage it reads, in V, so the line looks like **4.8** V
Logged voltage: **13.5** V
